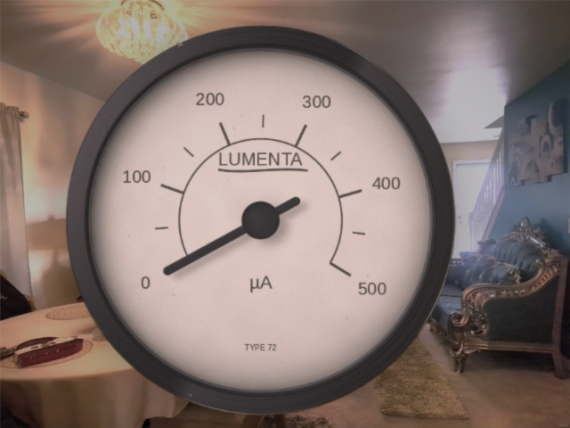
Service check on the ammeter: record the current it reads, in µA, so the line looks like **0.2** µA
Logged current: **0** µA
